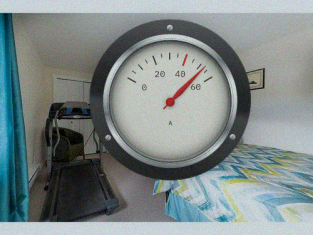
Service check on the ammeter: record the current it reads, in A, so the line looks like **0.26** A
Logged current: **52.5** A
